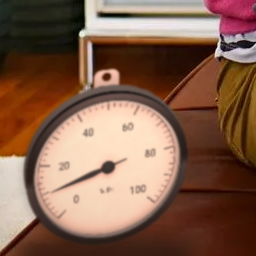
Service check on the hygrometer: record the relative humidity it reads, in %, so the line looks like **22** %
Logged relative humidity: **10** %
